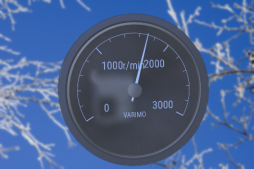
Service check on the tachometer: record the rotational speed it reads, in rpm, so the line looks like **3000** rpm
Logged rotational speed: **1700** rpm
